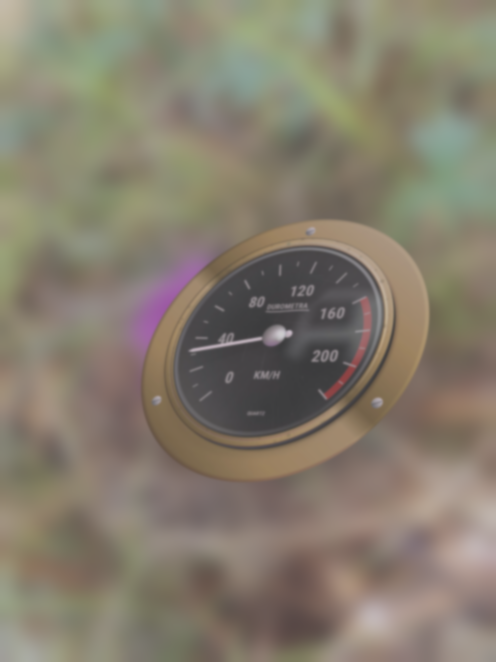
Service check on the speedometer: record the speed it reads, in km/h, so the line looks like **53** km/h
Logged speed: **30** km/h
